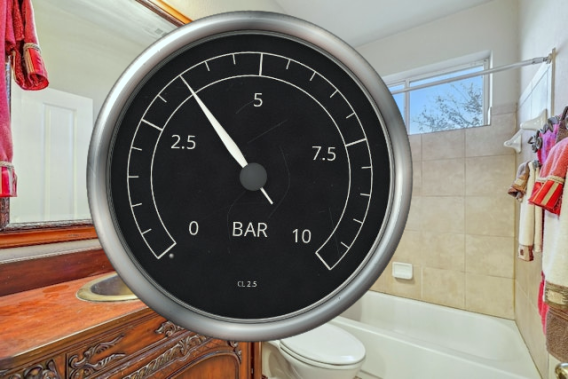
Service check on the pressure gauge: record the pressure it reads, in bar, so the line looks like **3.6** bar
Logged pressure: **3.5** bar
